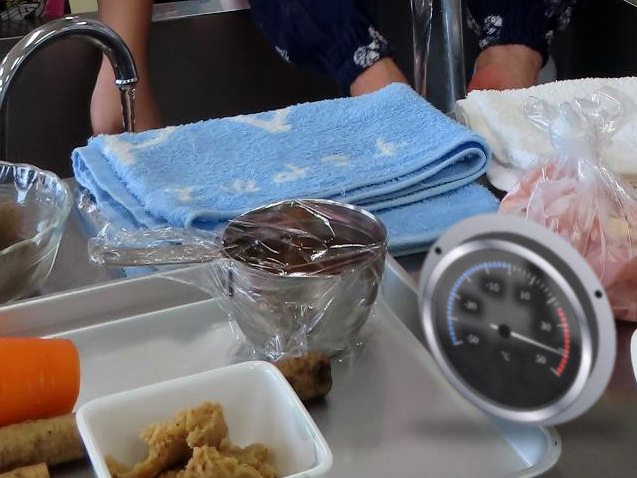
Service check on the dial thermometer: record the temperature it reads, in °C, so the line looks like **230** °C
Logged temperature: **40** °C
